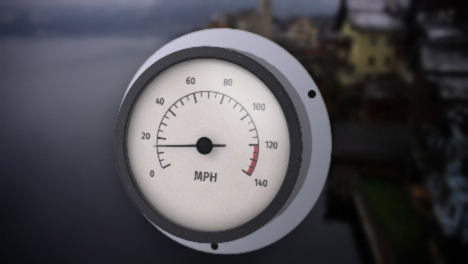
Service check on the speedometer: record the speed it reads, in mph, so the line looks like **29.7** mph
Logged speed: **15** mph
